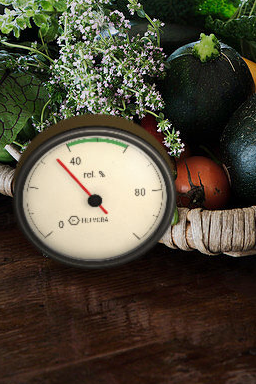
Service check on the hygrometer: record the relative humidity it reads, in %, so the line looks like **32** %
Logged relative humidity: **35** %
